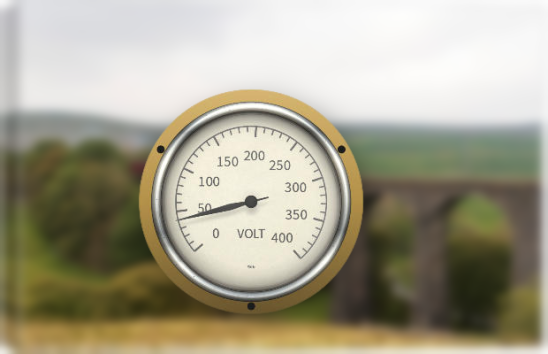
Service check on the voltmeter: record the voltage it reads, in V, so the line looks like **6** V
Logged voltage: **40** V
